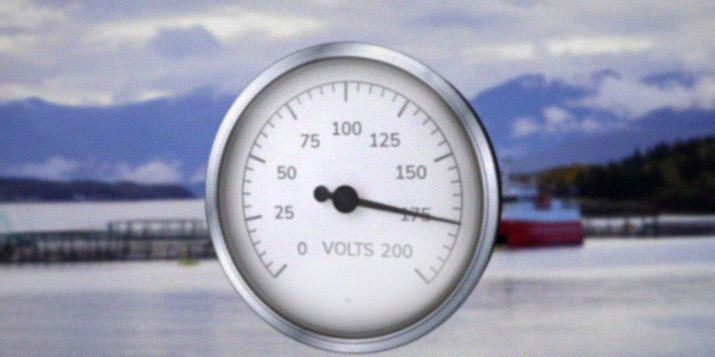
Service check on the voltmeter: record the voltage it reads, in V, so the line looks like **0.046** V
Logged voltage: **175** V
